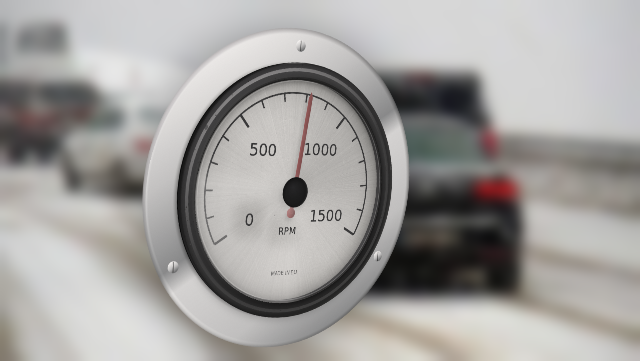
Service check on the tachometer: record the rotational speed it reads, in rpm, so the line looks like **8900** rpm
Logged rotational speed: **800** rpm
